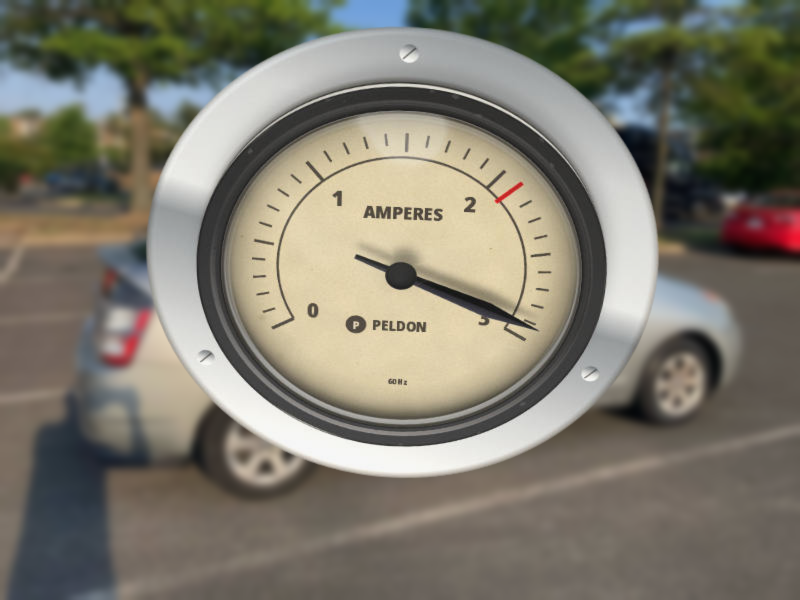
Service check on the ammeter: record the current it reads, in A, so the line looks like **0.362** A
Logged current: **2.9** A
